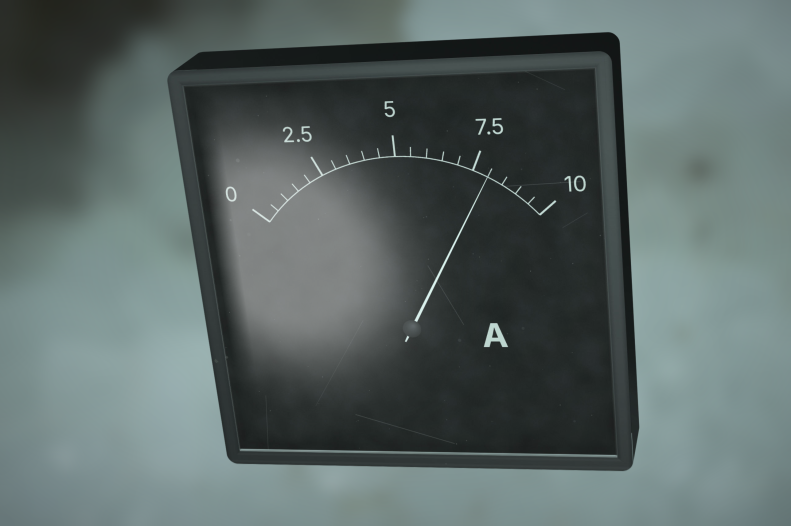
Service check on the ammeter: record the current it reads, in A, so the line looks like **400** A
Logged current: **8** A
